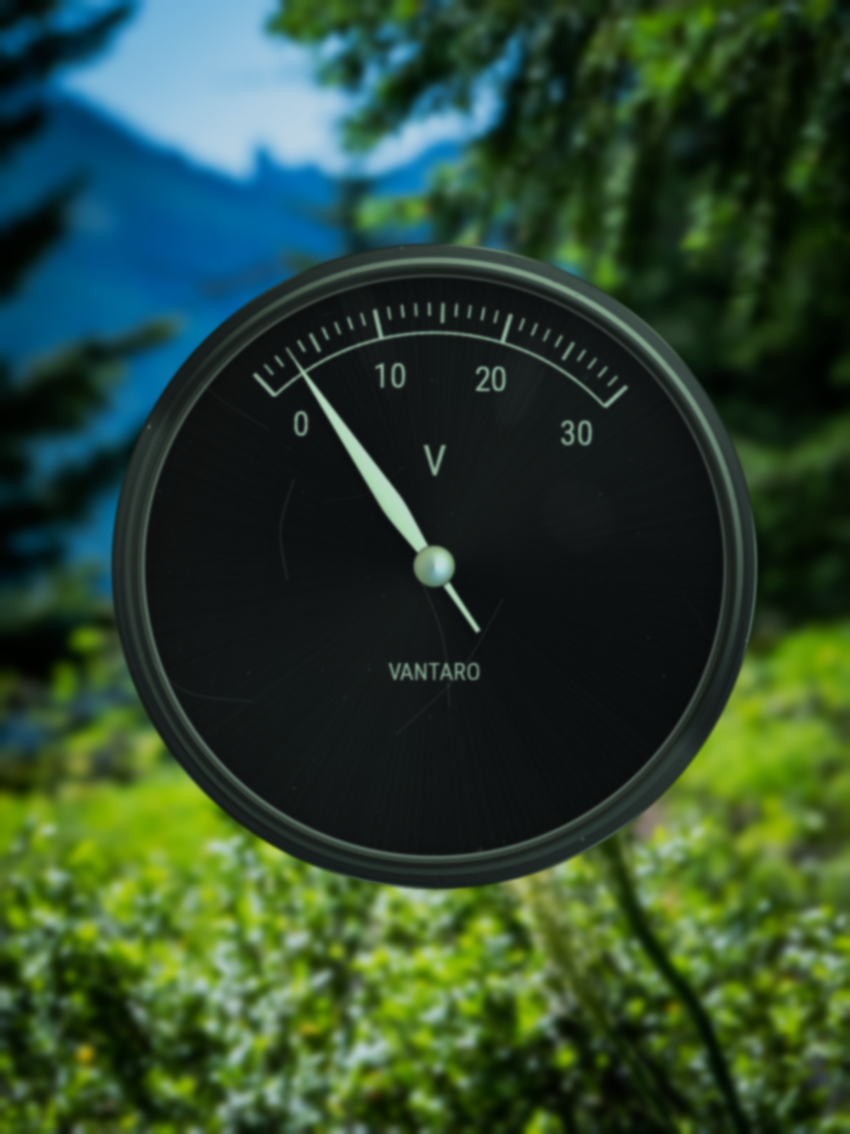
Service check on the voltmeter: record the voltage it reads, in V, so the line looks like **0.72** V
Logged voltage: **3** V
